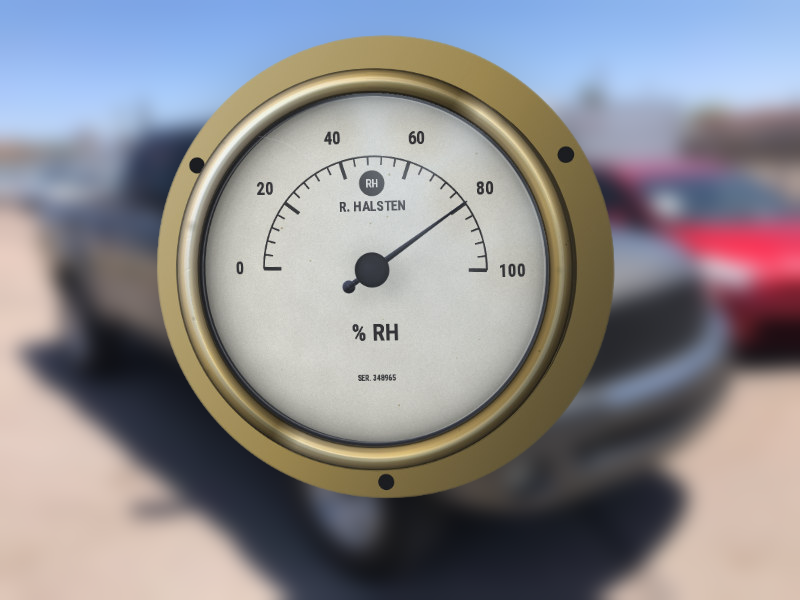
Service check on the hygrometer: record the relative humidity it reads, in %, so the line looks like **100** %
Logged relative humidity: **80** %
